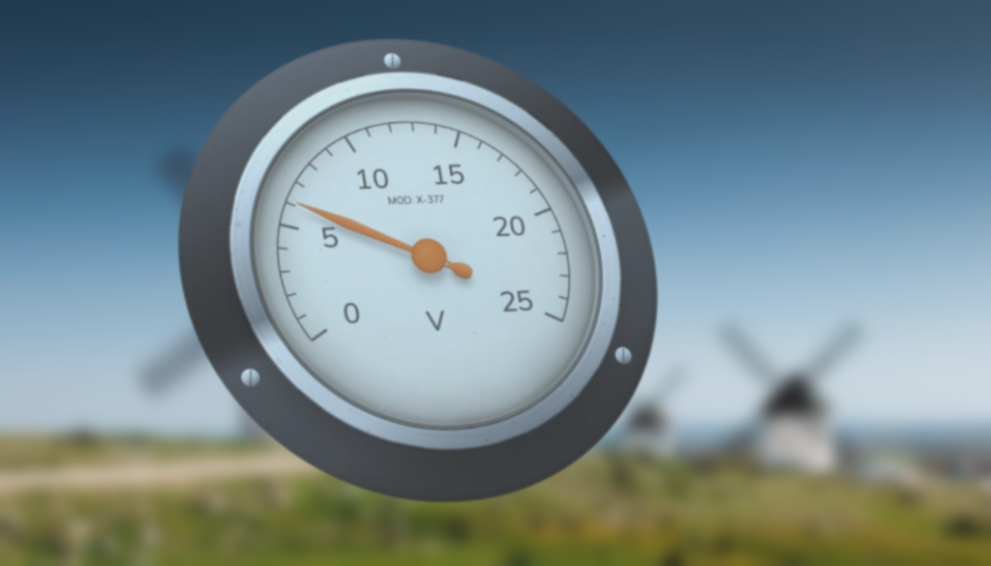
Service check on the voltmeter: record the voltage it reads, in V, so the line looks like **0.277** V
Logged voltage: **6** V
